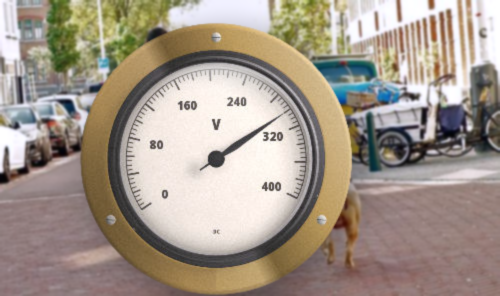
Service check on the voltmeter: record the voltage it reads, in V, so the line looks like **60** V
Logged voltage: **300** V
